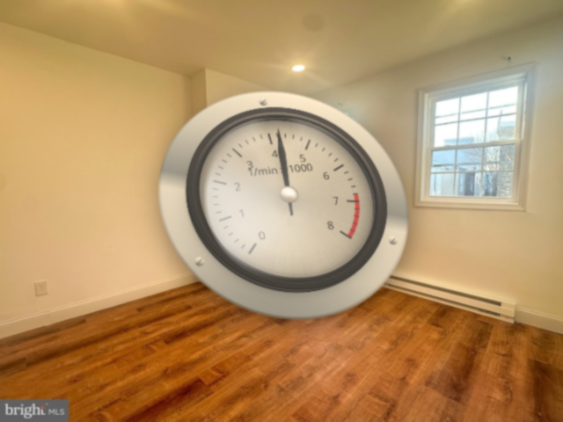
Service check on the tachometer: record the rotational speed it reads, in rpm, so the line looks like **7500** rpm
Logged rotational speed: **4200** rpm
